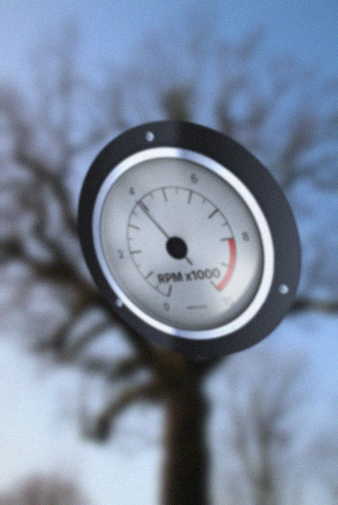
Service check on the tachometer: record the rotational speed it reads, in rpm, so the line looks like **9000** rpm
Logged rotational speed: **4000** rpm
